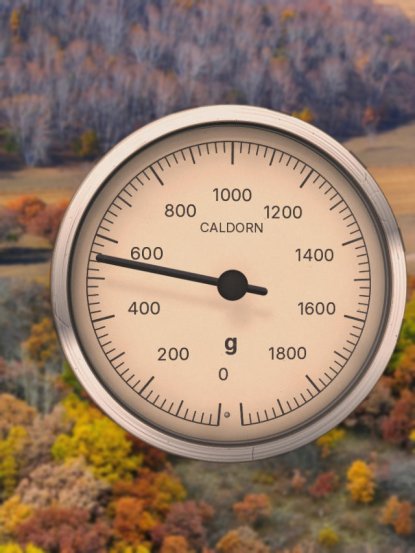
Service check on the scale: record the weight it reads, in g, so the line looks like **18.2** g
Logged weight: **550** g
